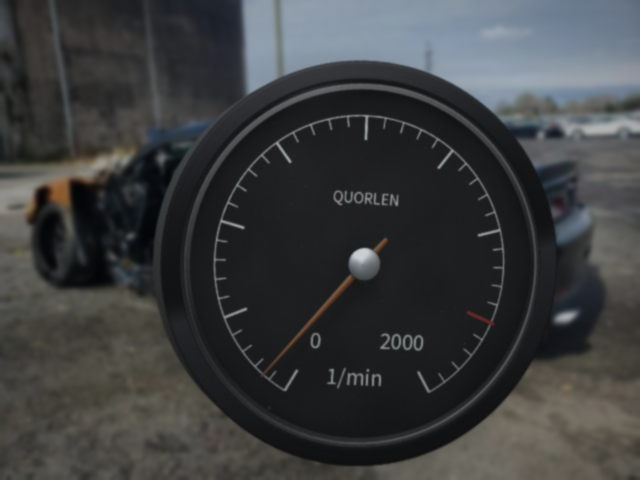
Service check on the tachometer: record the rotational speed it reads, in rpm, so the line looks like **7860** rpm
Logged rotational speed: **75** rpm
